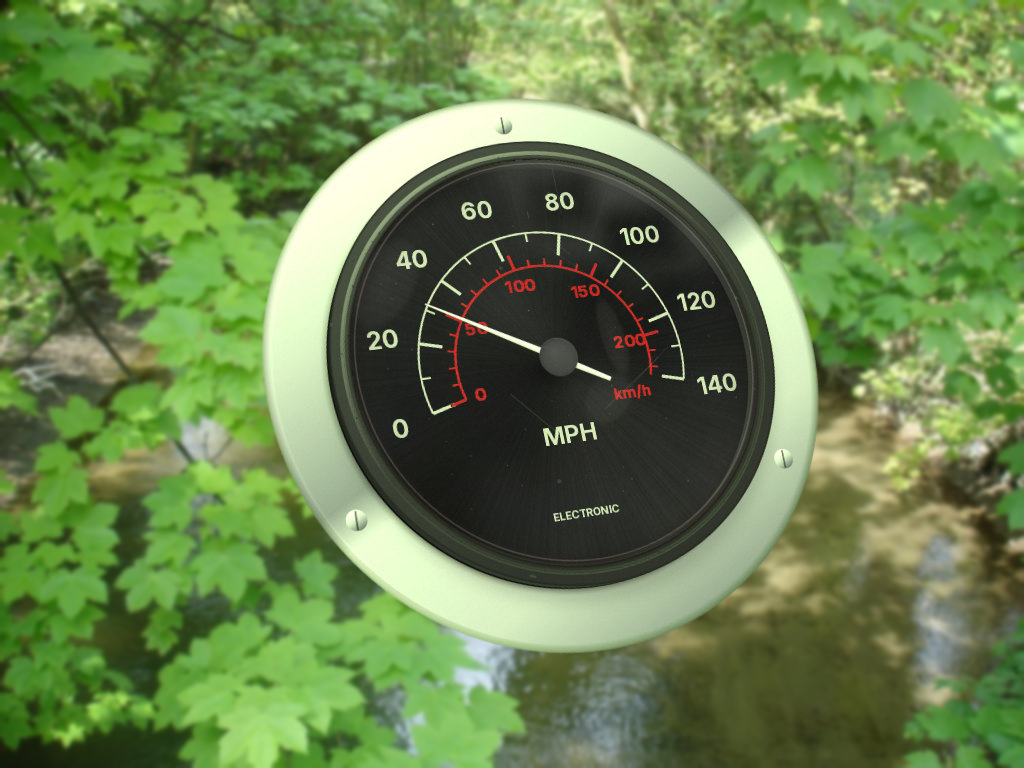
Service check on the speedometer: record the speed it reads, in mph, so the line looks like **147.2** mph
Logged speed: **30** mph
